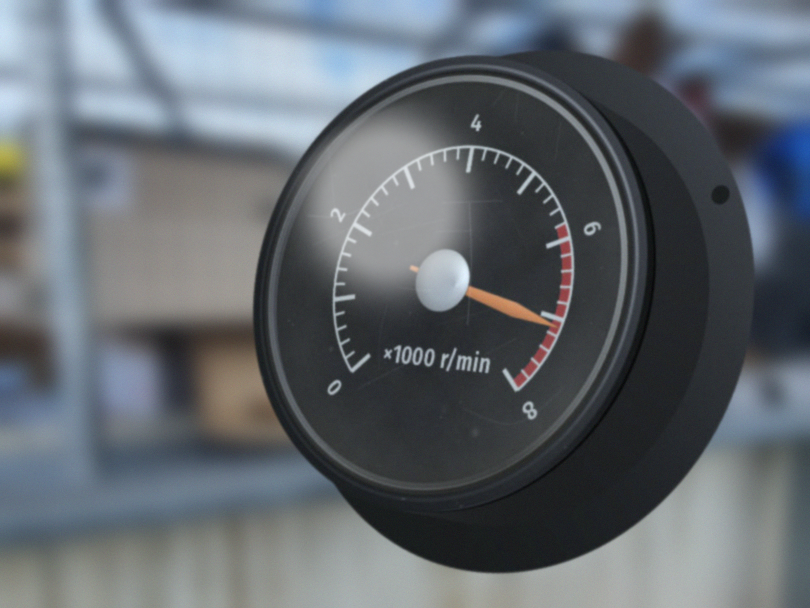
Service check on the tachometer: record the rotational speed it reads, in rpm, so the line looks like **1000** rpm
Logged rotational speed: **7100** rpm
